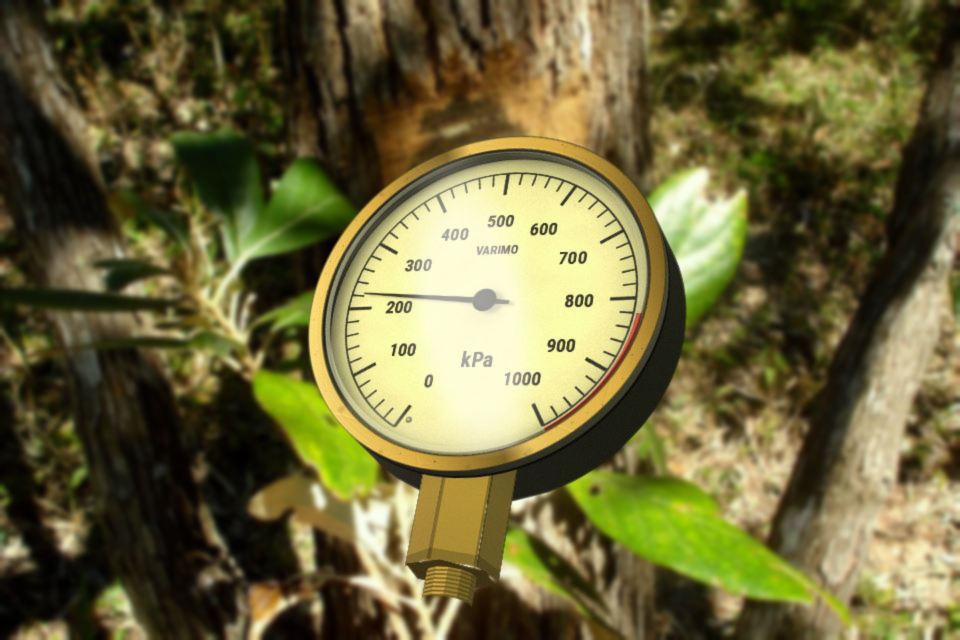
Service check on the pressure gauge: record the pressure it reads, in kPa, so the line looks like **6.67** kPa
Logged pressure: **220** kPa
